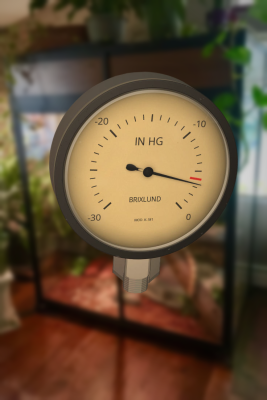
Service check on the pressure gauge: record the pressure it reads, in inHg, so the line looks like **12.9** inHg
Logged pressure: **-3.5** inHg
